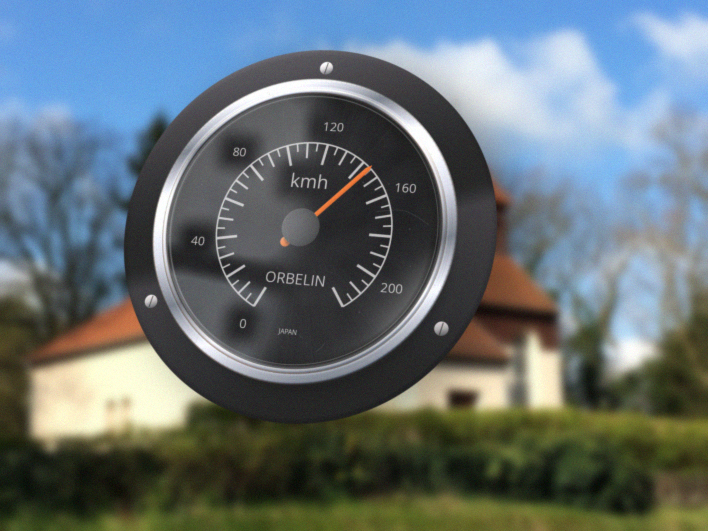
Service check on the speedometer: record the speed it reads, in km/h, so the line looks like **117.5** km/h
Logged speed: **145** km/h
